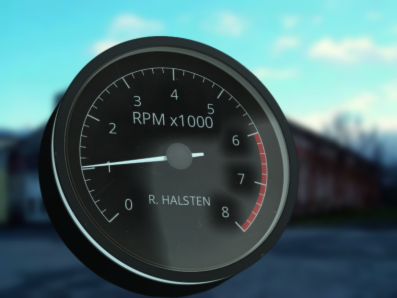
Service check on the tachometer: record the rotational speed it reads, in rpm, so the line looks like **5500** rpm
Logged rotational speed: **1000** rpm
